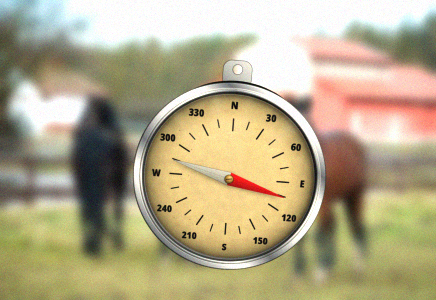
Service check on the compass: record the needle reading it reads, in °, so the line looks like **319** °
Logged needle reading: **105** °
